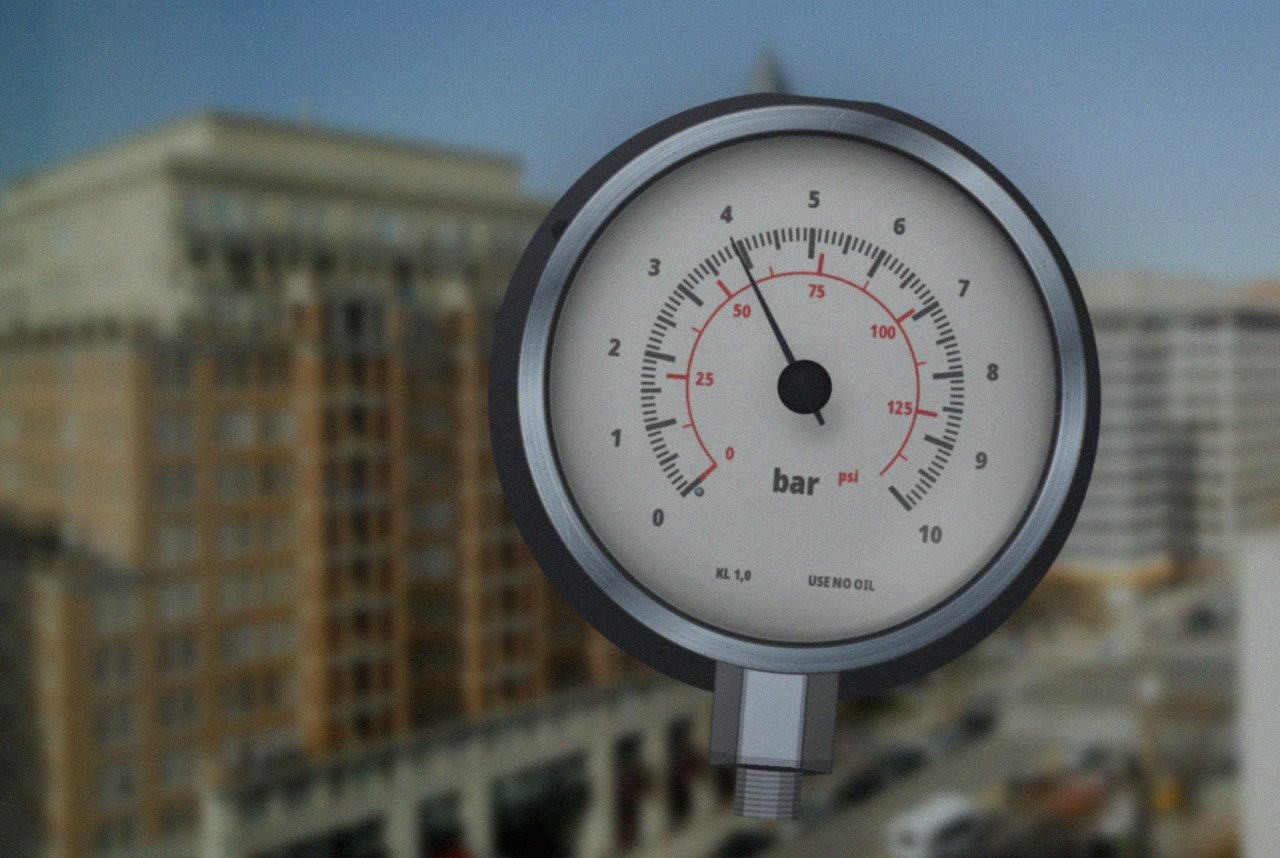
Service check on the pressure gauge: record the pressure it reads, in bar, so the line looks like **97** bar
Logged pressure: **3.9** bar
